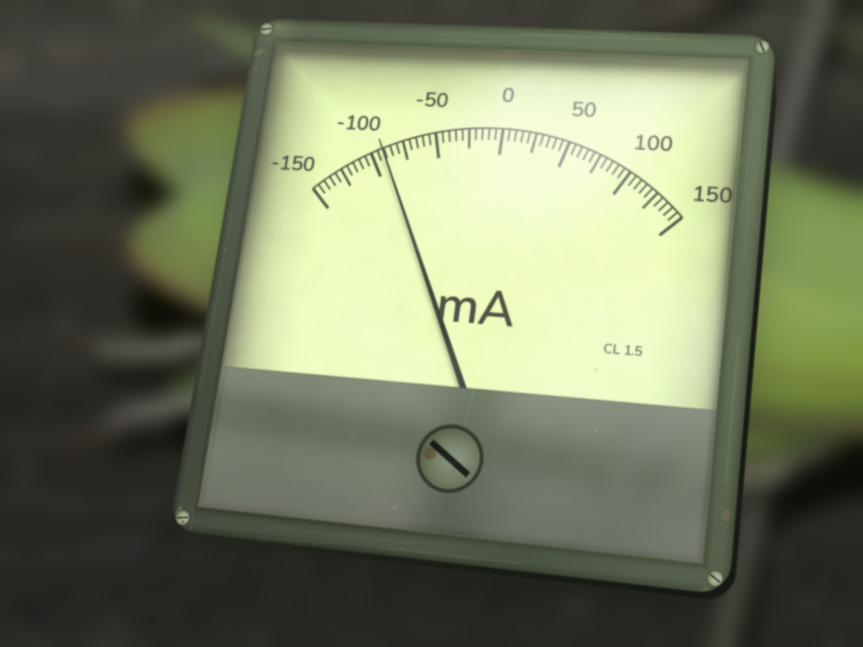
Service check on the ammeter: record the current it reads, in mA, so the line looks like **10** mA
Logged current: **-90** mA
